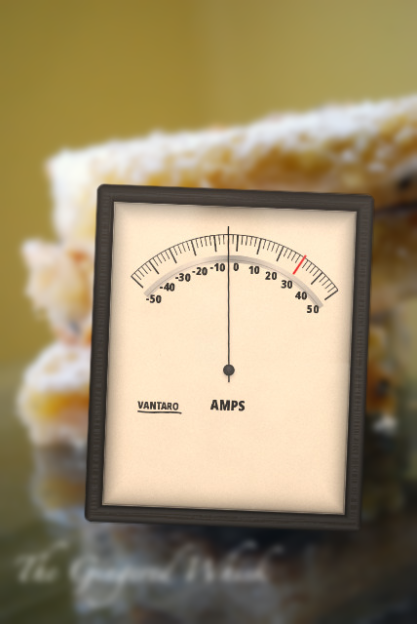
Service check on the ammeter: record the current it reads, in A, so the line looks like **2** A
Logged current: **-4** A
